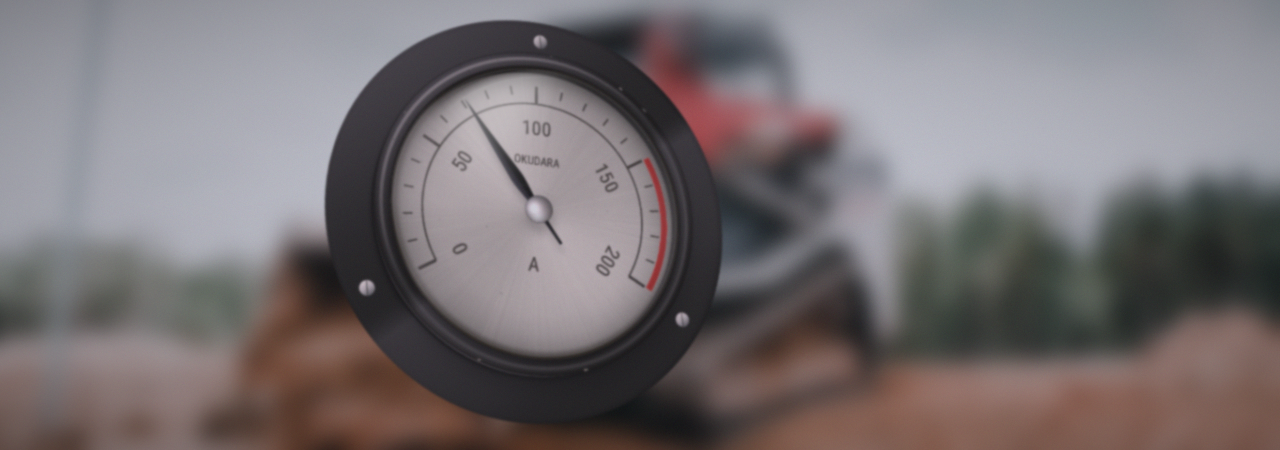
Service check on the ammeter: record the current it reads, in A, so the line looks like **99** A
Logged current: **70** A
